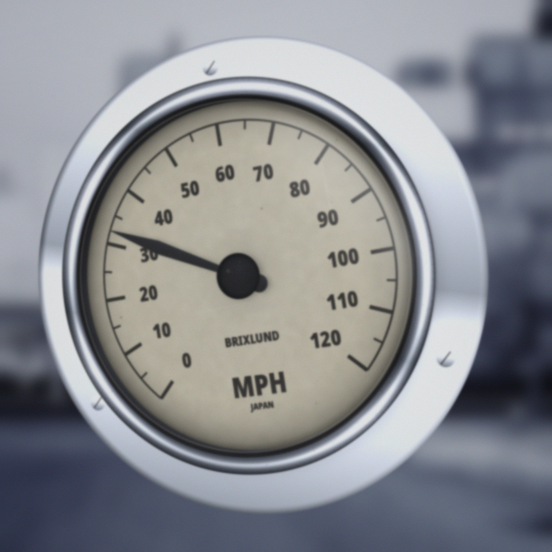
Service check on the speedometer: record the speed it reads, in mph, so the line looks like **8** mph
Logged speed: **32.5** mph
